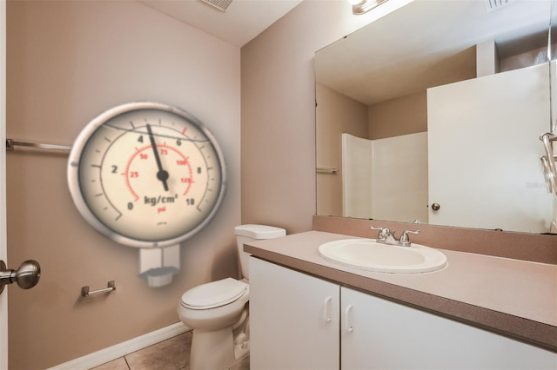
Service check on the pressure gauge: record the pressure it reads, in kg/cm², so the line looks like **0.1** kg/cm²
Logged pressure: **4.5** kg/cm²
